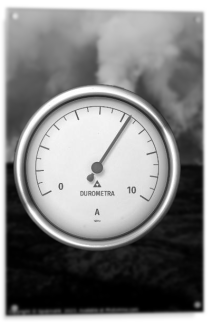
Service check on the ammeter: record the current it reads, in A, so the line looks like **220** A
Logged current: **6.25** A
